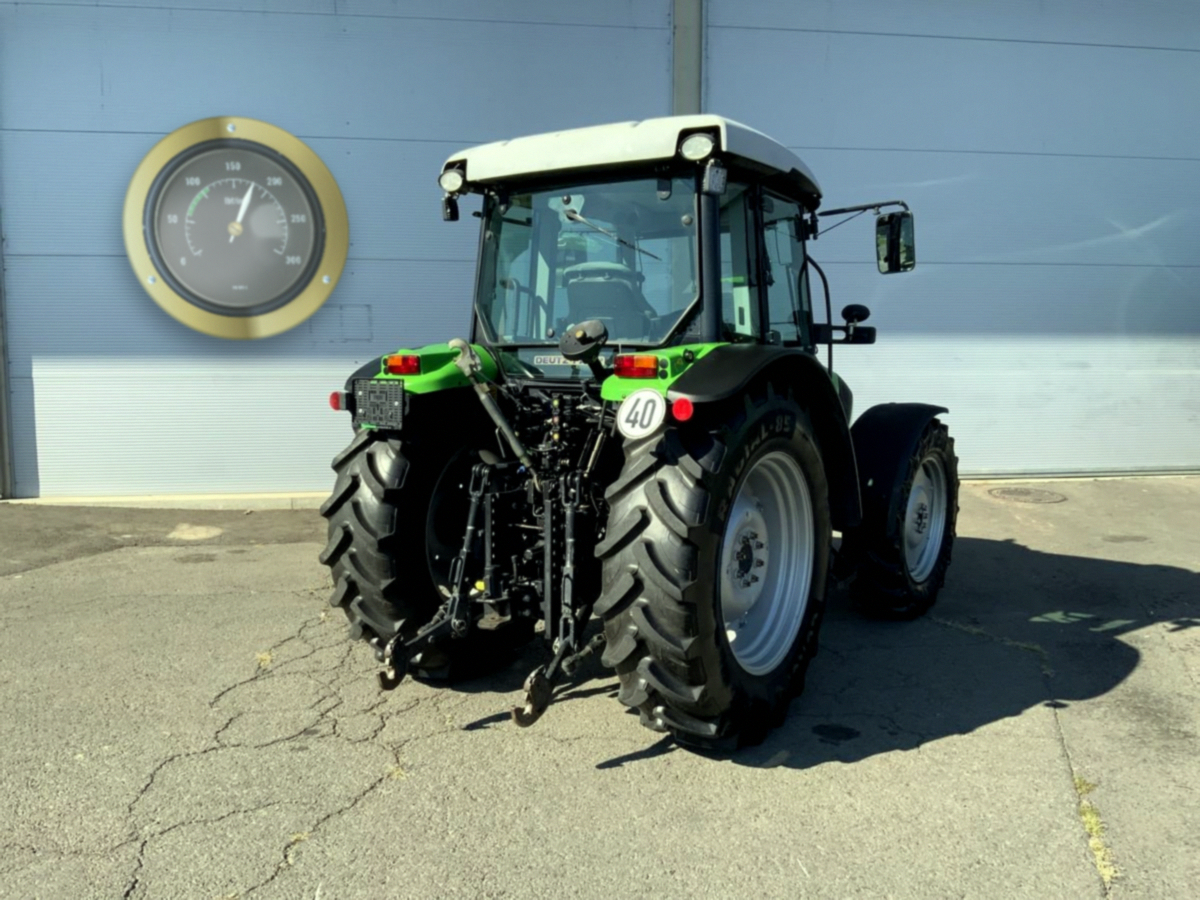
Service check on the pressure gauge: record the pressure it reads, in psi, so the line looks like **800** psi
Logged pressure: **180** psi
